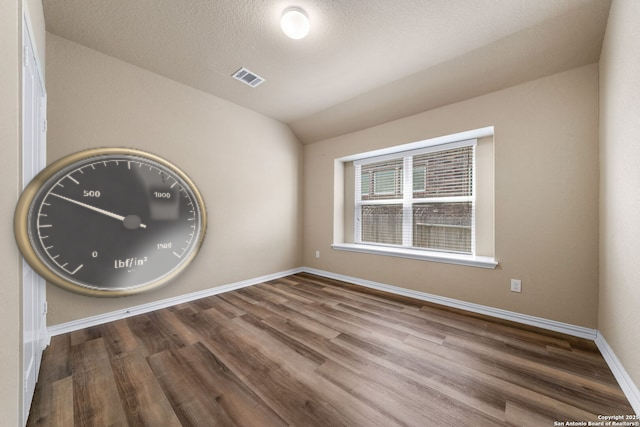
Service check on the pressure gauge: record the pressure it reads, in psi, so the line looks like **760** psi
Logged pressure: **400** psi
